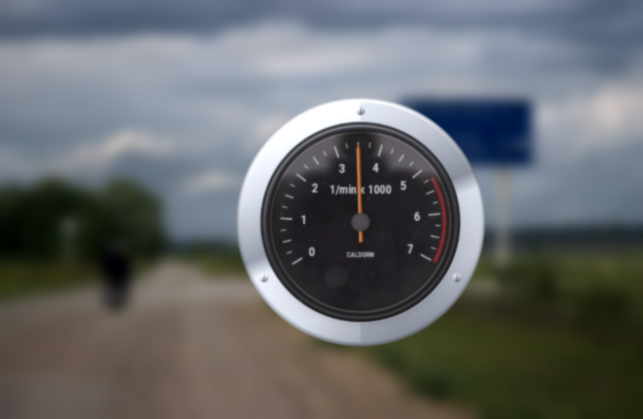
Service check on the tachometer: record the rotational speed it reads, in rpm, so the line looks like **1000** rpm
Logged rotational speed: **3500** rpm
